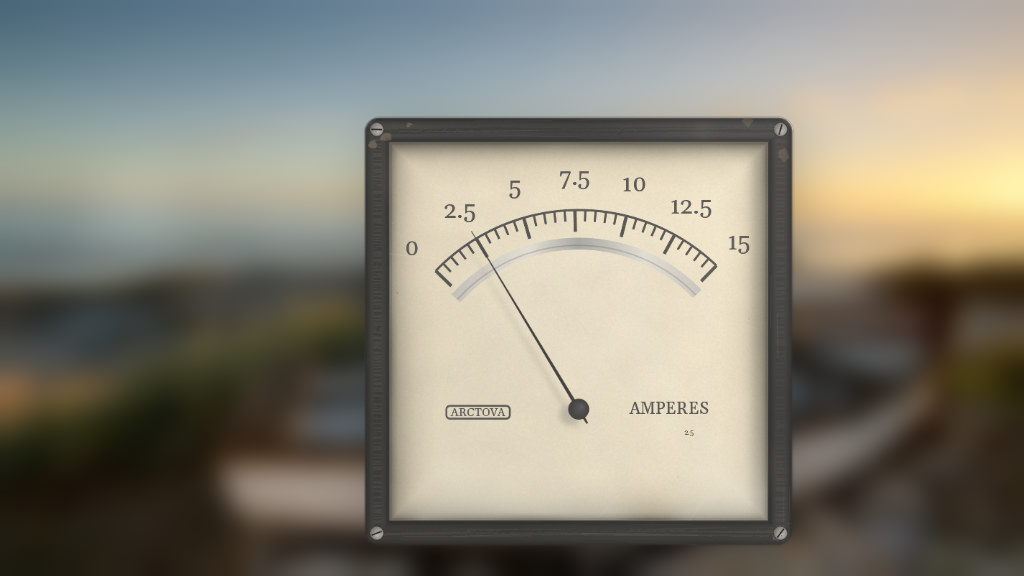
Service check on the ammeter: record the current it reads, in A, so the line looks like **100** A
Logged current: **2.5** A
